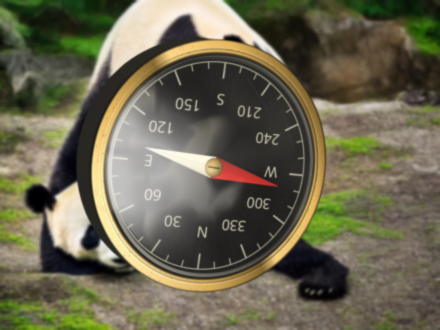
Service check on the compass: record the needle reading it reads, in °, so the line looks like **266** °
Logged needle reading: **280** °
